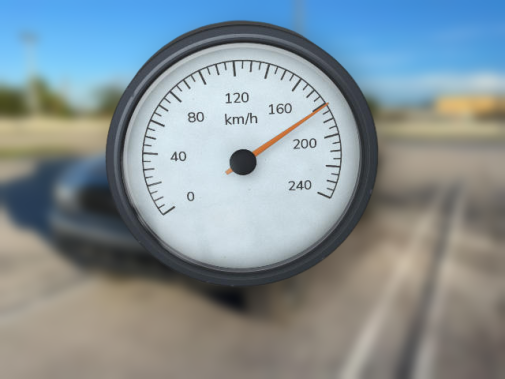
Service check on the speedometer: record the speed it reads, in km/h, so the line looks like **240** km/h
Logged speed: **180** km/h
